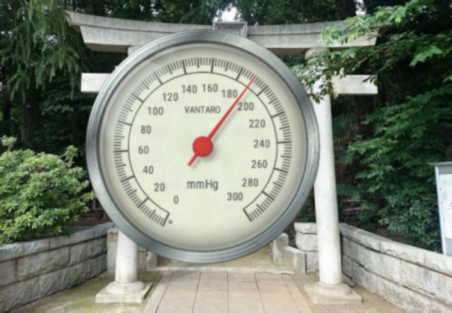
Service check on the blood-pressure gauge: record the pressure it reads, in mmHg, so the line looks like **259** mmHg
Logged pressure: **190** mmHg
